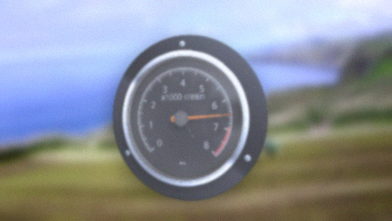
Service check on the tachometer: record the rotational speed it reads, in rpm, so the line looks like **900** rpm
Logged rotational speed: **6500** rpm
